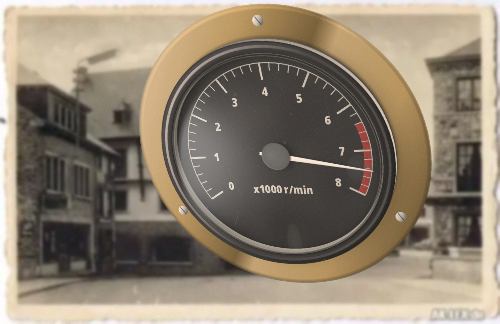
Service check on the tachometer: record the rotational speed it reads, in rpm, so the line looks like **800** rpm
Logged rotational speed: **7400** rpm
